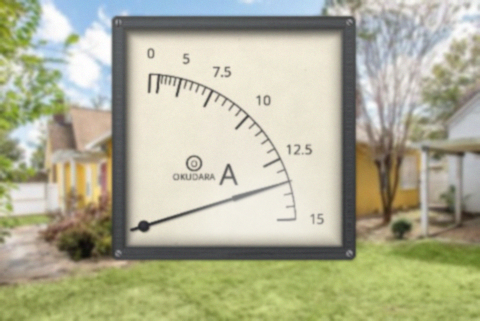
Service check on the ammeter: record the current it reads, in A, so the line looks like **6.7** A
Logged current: **13.5** A
